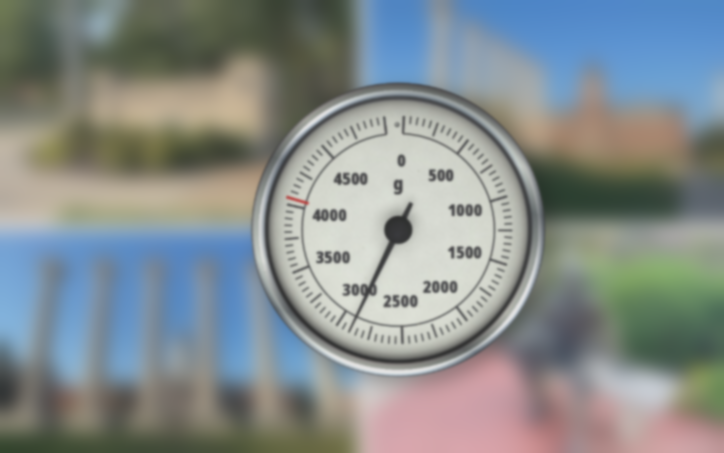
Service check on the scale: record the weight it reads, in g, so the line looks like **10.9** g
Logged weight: **2900** g
